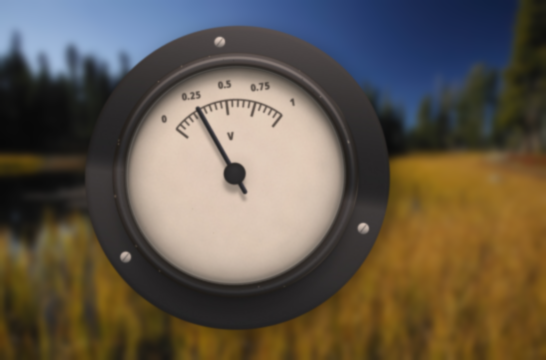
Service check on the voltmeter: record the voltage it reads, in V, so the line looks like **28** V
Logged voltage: **0.25** V
